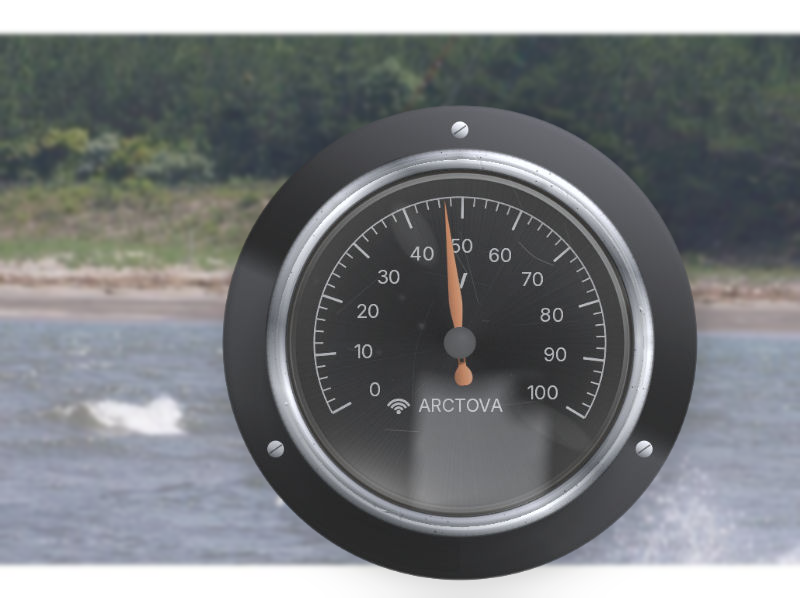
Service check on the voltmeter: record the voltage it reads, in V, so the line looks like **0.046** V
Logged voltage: **47** V
